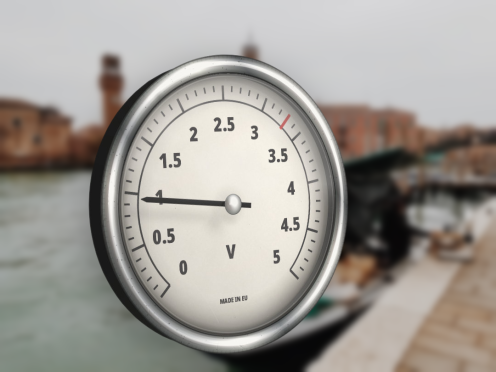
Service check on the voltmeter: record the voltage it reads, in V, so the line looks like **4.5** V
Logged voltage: **0.95** V
